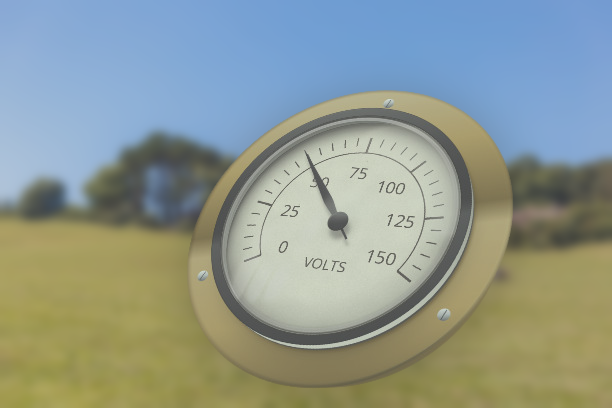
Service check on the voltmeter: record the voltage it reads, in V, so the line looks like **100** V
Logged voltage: **50** V
